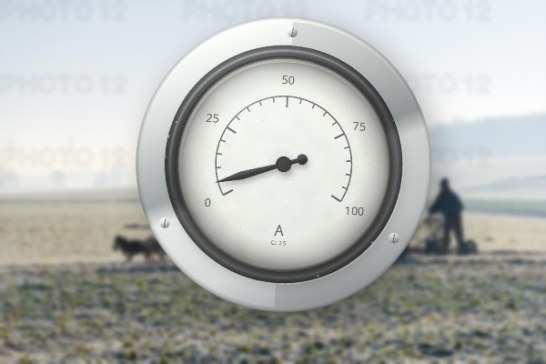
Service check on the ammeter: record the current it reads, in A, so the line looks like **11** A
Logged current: **5** A
